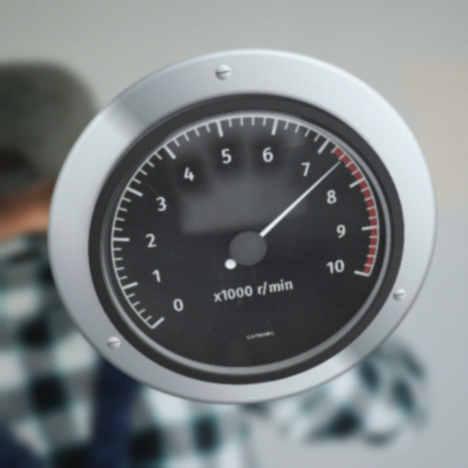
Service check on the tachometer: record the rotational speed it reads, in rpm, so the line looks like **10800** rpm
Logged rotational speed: **7400** rpm
